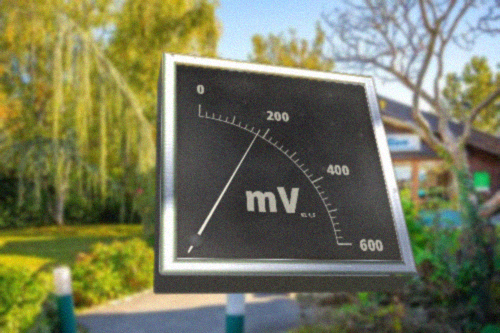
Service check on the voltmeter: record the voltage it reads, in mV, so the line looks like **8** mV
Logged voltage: **180** mV
